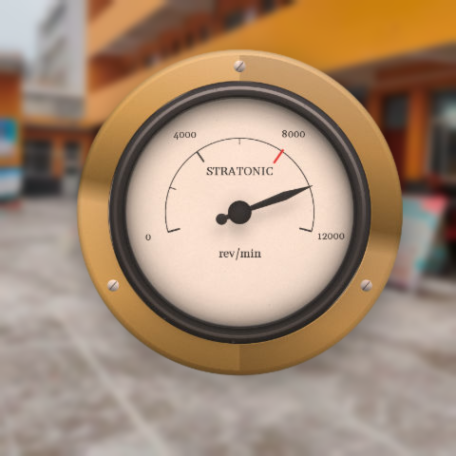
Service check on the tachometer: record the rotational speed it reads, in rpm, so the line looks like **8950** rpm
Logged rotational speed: **10000** rpm
